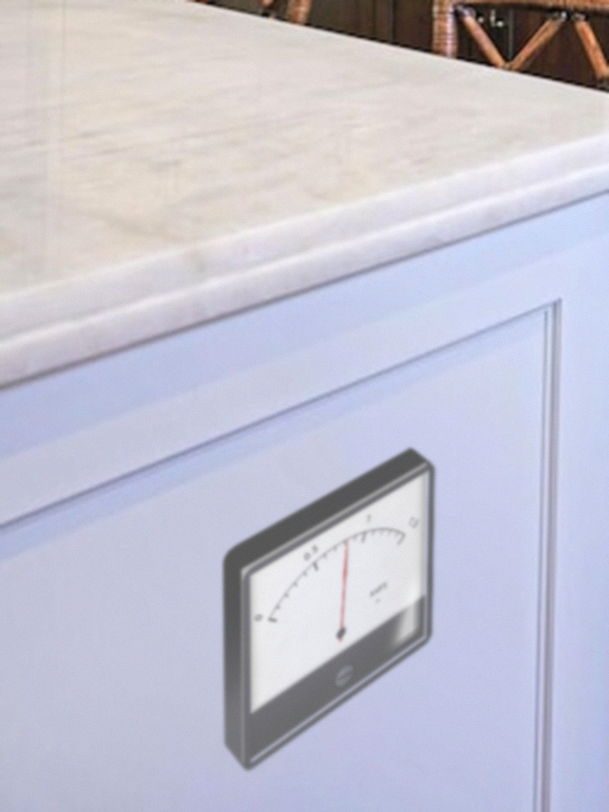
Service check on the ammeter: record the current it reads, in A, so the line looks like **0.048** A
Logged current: **0.8** A
